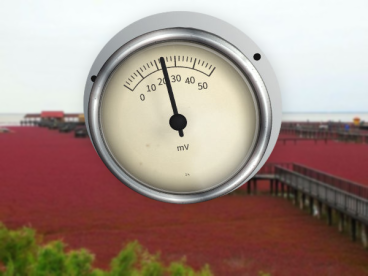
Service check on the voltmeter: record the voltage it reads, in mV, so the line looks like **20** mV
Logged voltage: **24** mV
